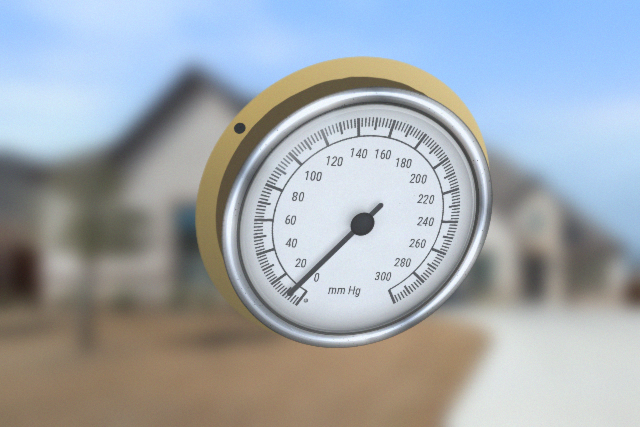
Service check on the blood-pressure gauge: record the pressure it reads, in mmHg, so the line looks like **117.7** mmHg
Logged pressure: **10** mmHg
